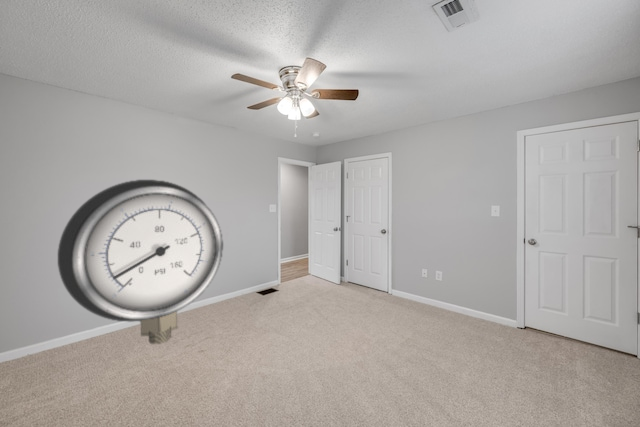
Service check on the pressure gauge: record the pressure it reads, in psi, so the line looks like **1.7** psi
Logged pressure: **10** psi
